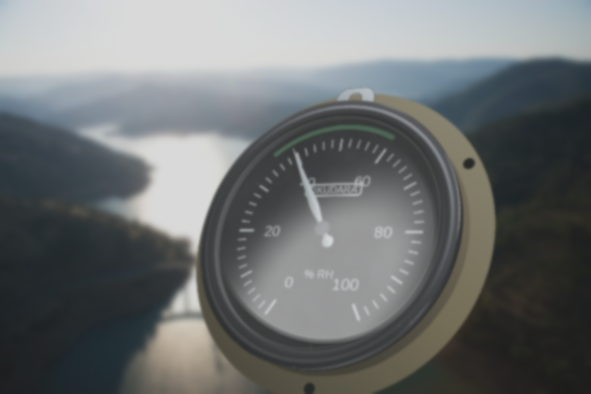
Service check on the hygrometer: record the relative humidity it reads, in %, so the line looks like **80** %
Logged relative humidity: **40** %
